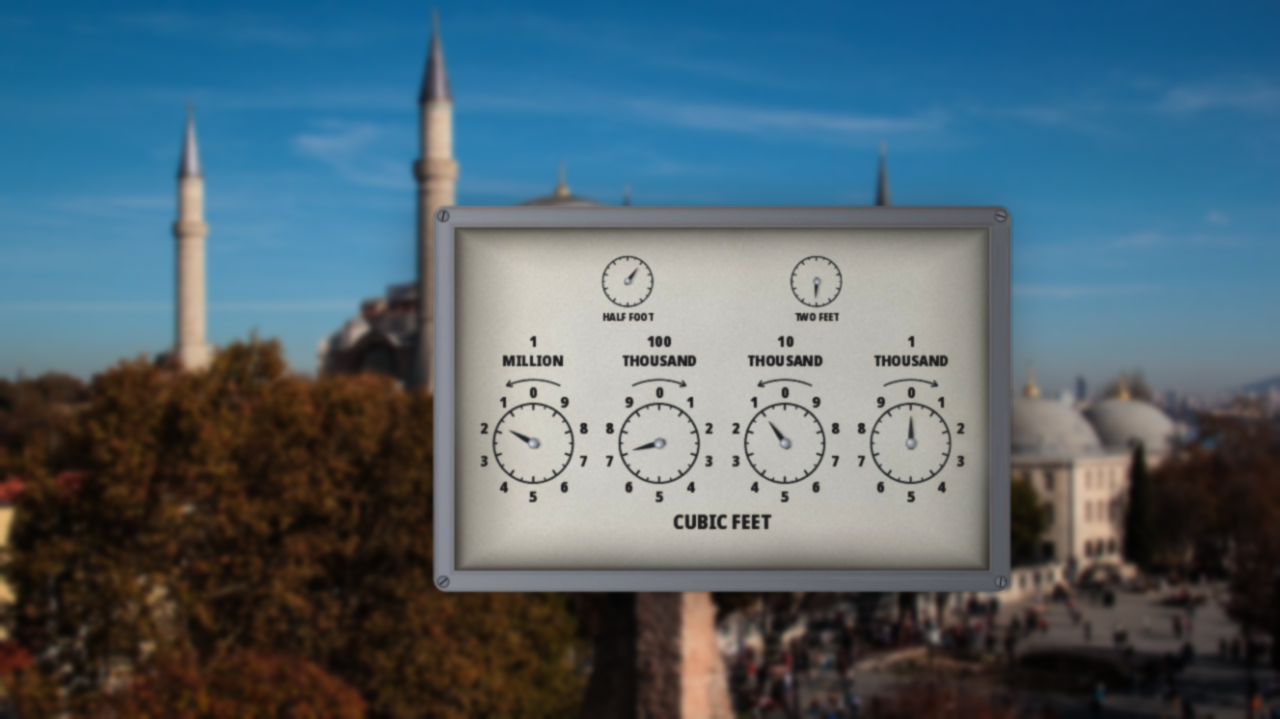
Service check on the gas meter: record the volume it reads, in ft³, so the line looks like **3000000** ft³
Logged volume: **171000** ft³
